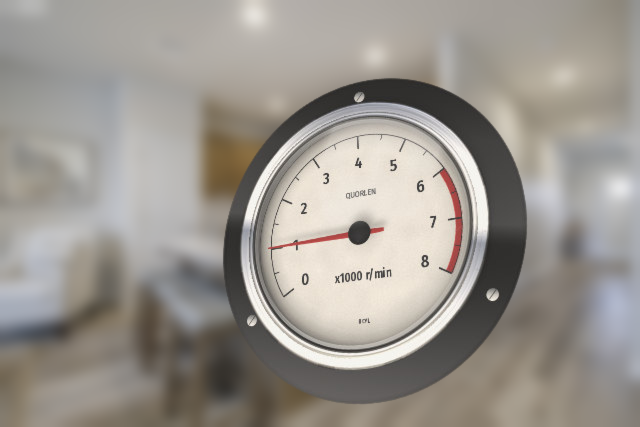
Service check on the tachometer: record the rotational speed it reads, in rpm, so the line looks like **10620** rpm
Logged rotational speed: **1000** rpm
